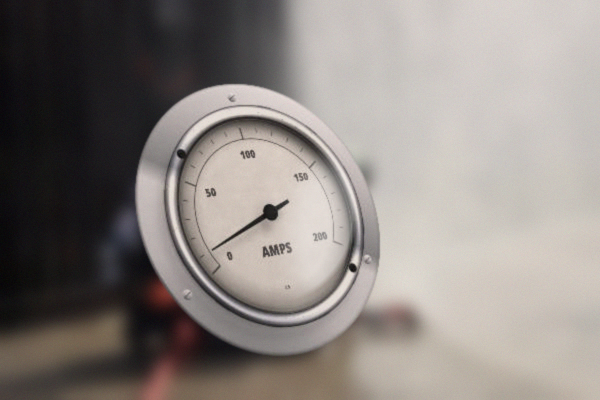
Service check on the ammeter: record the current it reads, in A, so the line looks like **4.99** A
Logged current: **10** A
